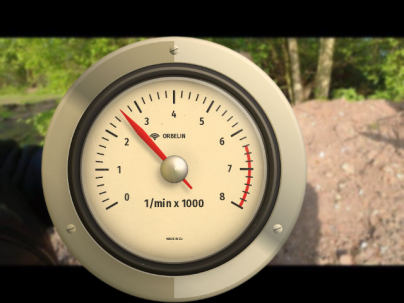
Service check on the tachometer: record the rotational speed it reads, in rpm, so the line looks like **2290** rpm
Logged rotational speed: **2600** rpm
